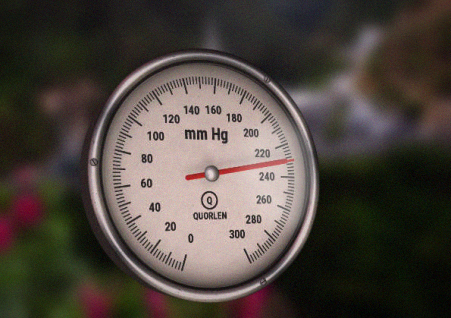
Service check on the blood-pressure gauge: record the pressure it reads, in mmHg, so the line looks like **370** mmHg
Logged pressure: **230** mmHg
